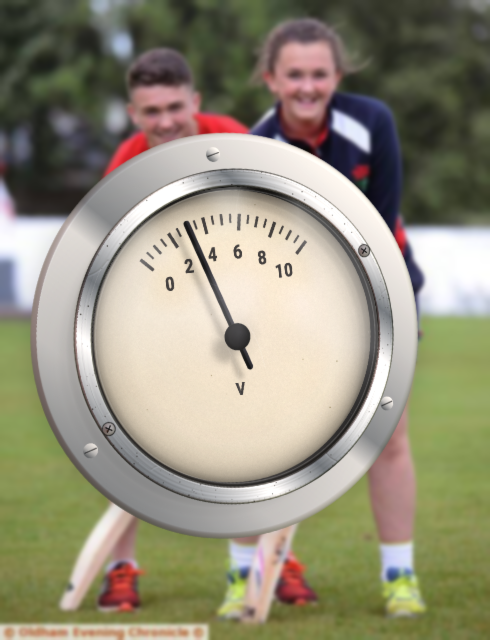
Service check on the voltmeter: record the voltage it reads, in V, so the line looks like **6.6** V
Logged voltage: **3** V
